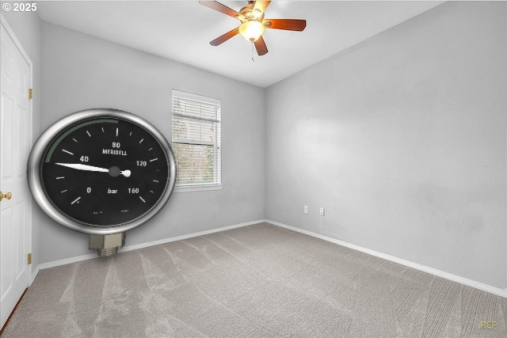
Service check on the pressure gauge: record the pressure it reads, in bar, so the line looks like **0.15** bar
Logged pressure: **30** bar
